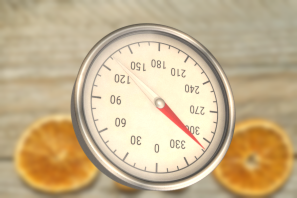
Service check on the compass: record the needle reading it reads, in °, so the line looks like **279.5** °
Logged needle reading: **310** °
